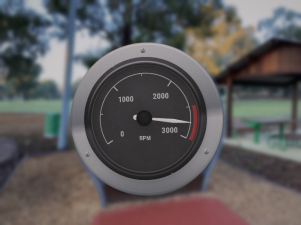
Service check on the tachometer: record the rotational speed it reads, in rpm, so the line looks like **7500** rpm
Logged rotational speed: **2750** rpm
